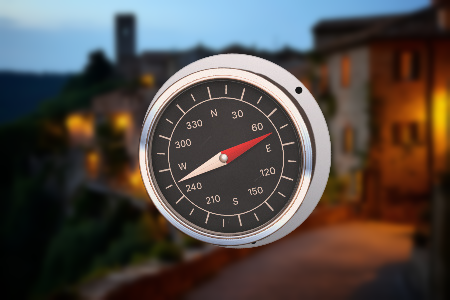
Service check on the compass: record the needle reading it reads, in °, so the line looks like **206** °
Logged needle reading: **75** °
